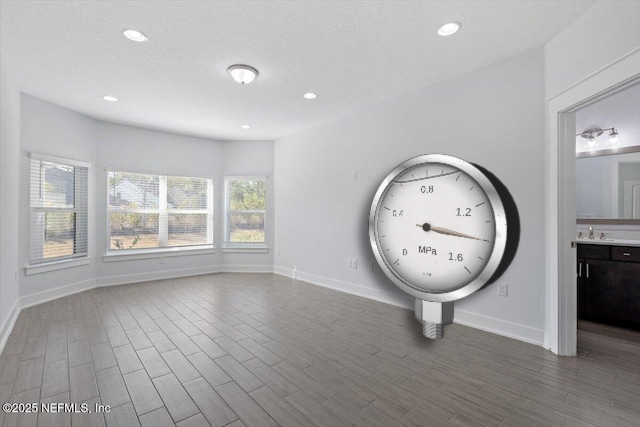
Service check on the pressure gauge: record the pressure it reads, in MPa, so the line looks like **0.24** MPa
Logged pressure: **1.4** MPa
